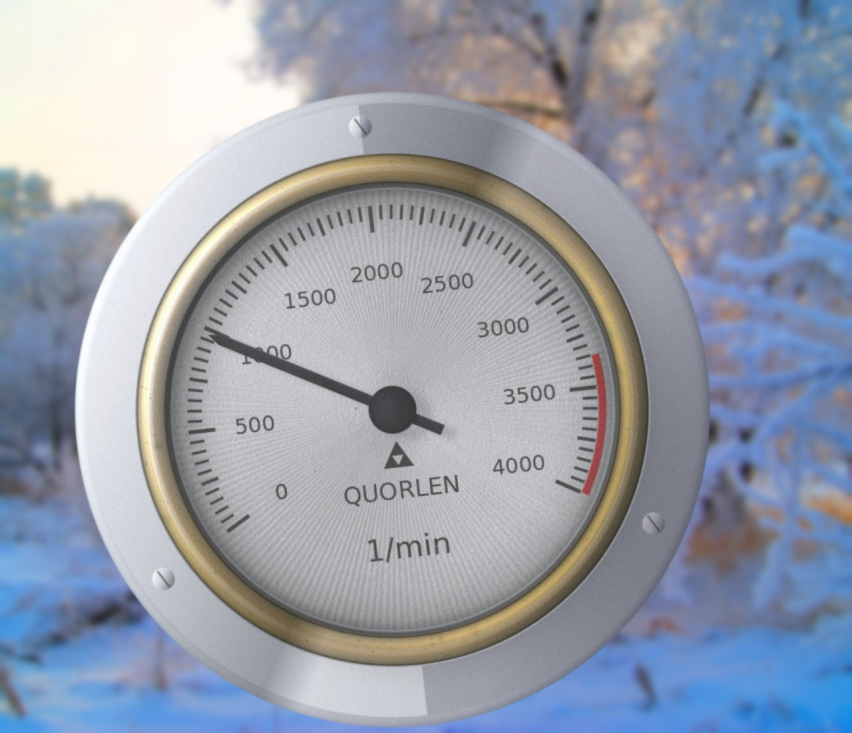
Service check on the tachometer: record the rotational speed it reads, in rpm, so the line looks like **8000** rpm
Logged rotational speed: **975** rpm
